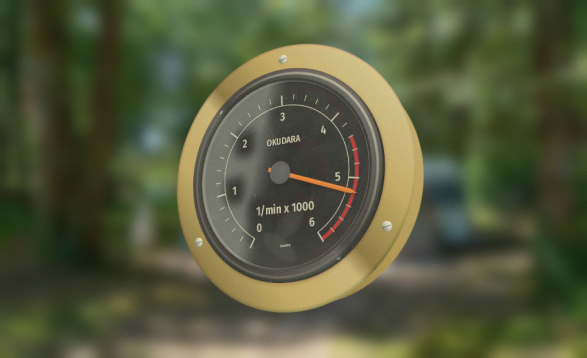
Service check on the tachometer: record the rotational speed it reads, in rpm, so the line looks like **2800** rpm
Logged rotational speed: **5200** rpm
